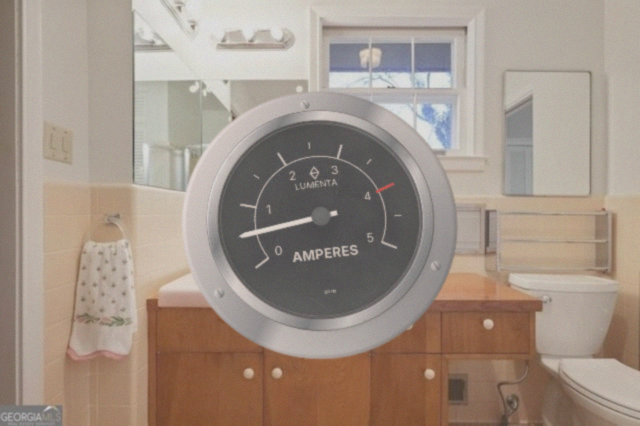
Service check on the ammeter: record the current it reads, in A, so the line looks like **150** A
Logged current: **0.5** A
